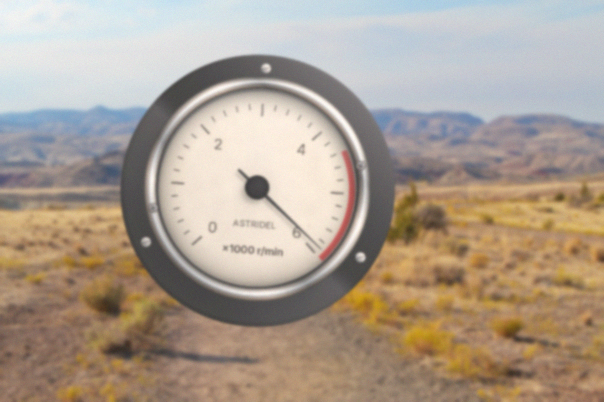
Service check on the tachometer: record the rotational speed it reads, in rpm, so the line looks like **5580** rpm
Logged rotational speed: **5900** rpm
